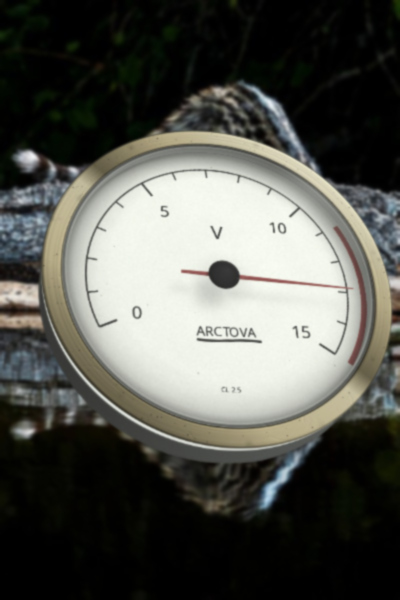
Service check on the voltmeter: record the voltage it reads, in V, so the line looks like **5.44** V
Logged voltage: **13** V
